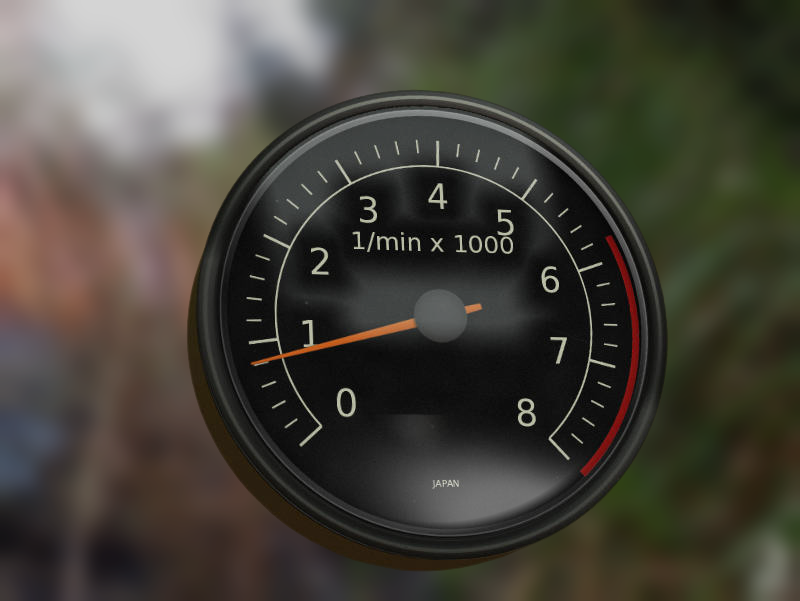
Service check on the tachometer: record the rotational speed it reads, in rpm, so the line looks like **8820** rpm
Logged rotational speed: **800** rpm
